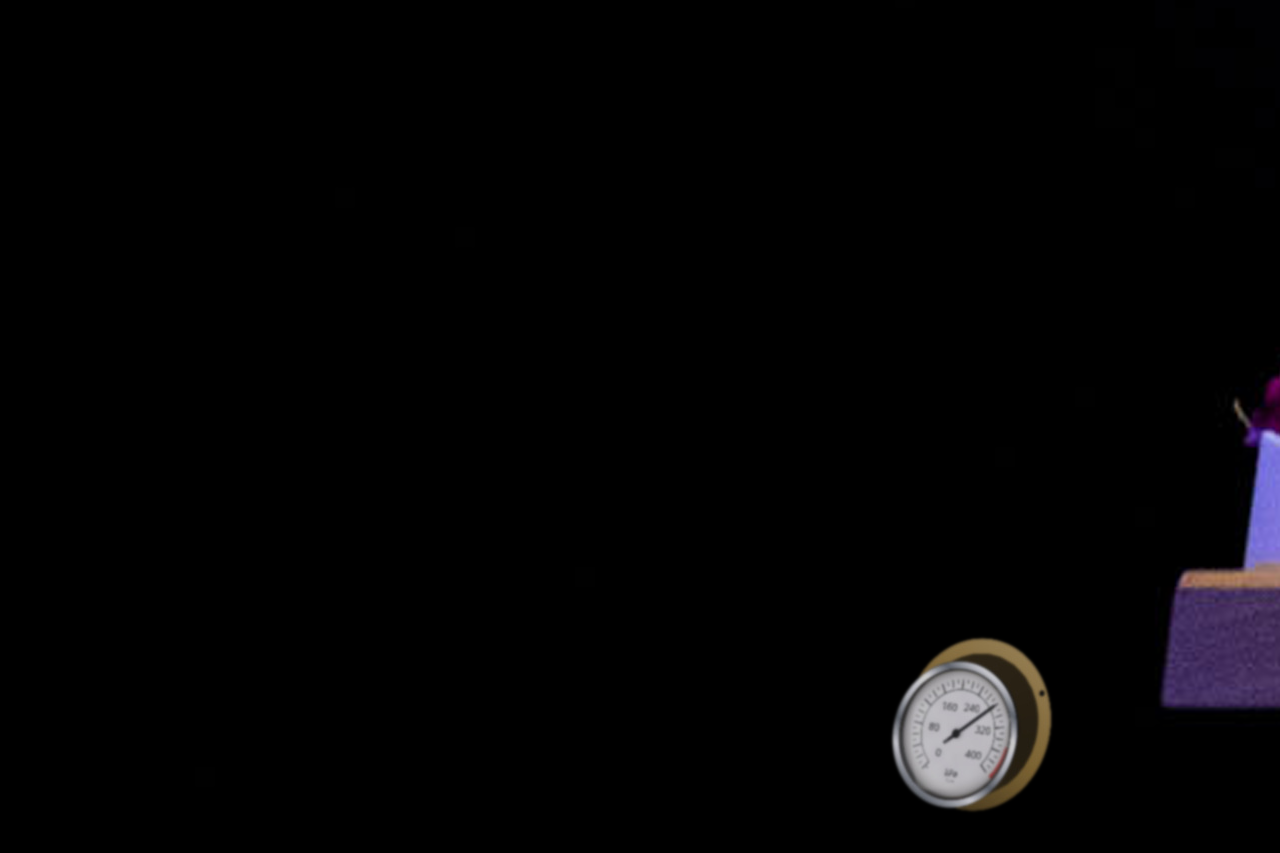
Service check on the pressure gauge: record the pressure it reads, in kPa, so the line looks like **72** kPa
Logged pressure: **280** kPa
